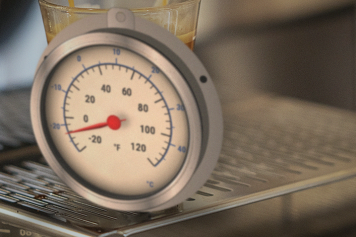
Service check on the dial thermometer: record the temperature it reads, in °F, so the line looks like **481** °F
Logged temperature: **-8** °F
